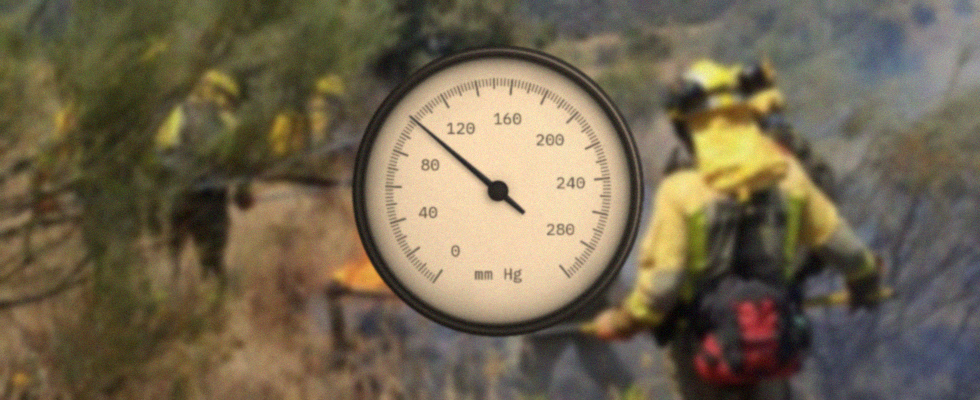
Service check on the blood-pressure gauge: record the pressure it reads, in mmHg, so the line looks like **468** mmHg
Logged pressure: **100** mmHg
